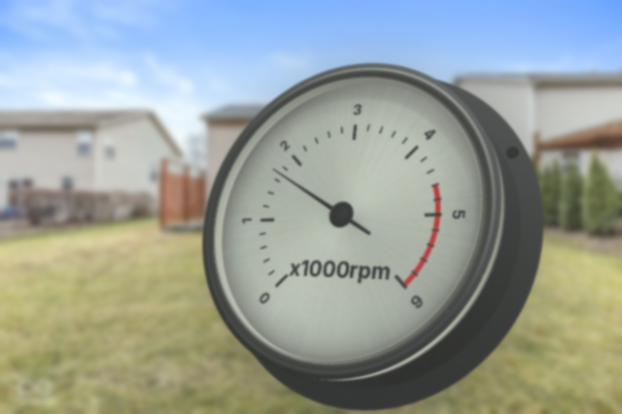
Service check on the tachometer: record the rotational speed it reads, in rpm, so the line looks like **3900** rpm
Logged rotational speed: **1700** rpm
